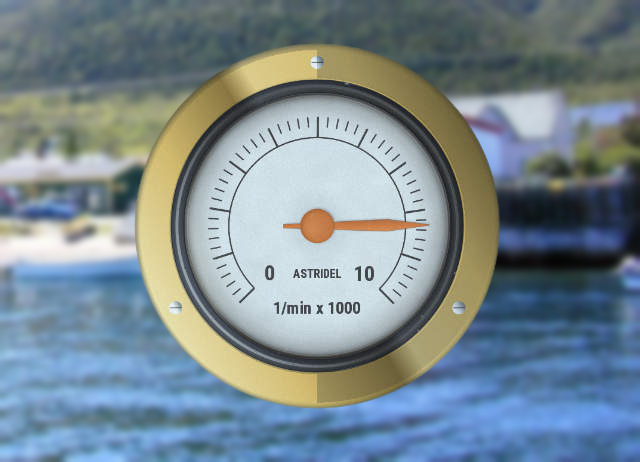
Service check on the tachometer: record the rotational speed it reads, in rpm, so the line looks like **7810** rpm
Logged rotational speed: **8300** rpm
